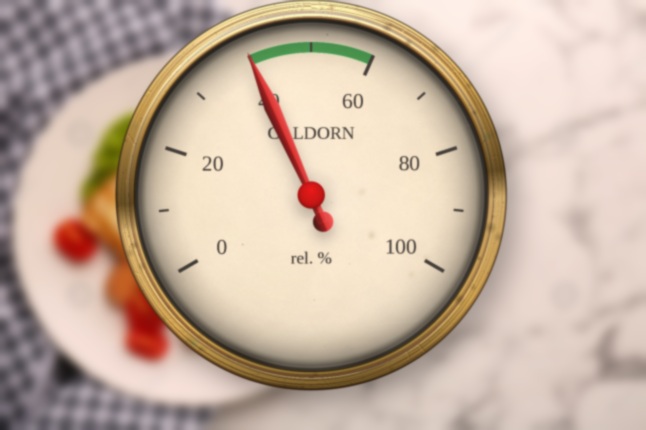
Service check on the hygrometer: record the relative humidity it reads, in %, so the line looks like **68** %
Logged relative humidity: **40** %
